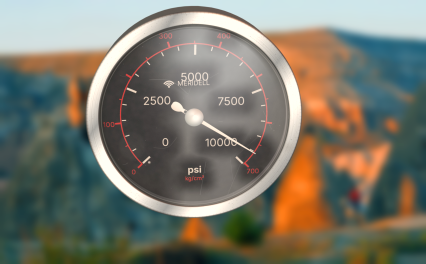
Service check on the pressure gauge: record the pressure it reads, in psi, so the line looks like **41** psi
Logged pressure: **9500** psi
